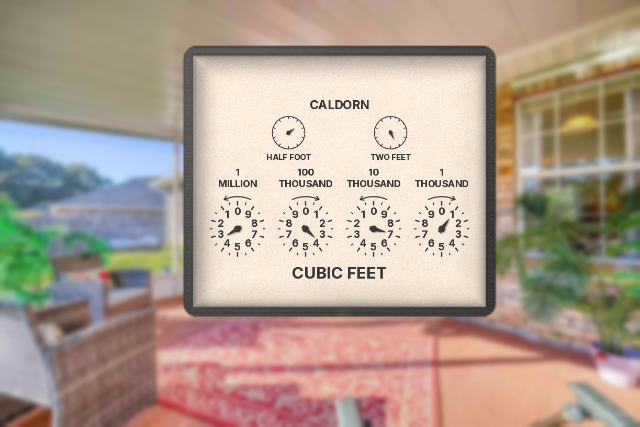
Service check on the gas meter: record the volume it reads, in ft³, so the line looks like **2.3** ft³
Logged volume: **337100** ft³
